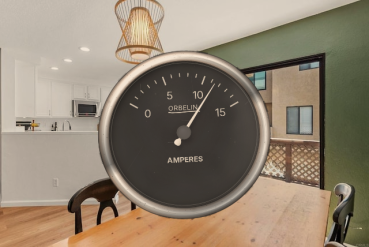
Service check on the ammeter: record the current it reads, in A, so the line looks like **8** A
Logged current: **11.5** A
